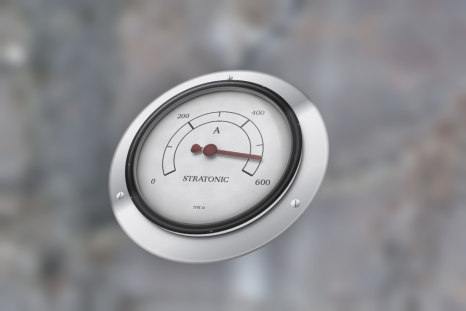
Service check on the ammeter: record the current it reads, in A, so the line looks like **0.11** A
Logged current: **550** A
